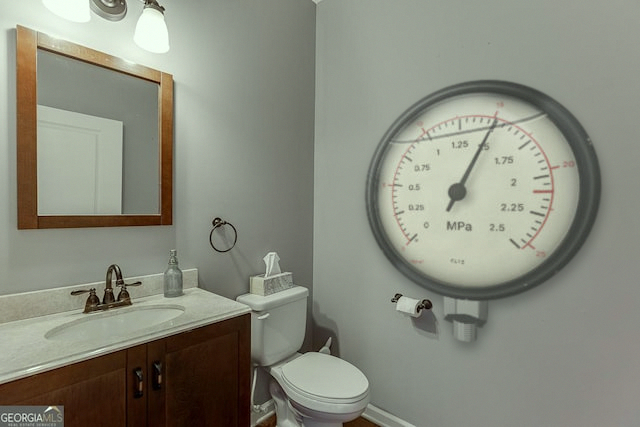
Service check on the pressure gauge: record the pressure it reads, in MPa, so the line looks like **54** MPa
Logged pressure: **1.5** MPa
